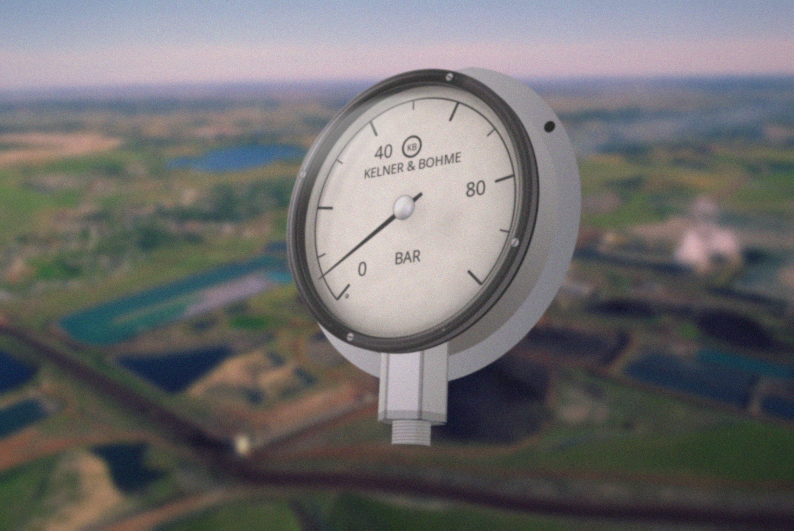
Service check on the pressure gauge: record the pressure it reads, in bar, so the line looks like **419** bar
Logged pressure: **5** bar
